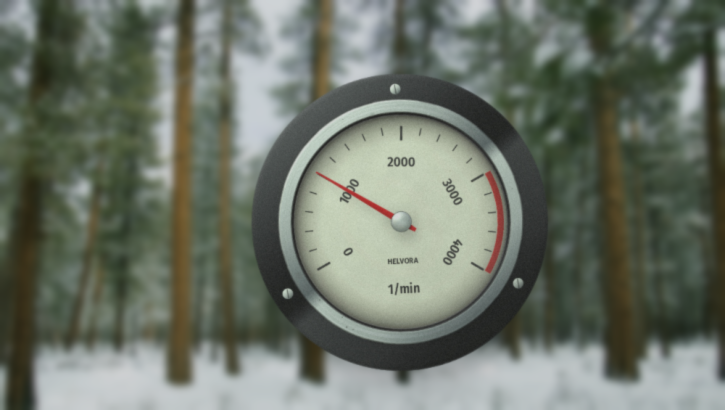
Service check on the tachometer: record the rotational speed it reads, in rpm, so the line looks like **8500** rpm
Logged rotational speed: **1000** rpm
